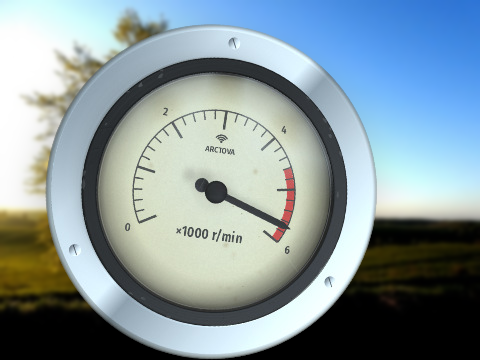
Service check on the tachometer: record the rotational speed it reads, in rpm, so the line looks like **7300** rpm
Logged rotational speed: **5700** rpm
